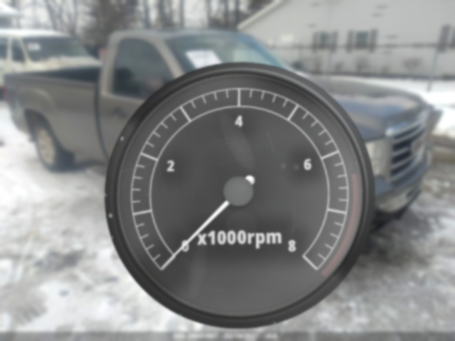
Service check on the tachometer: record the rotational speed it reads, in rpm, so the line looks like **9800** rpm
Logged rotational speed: **0** rpm
